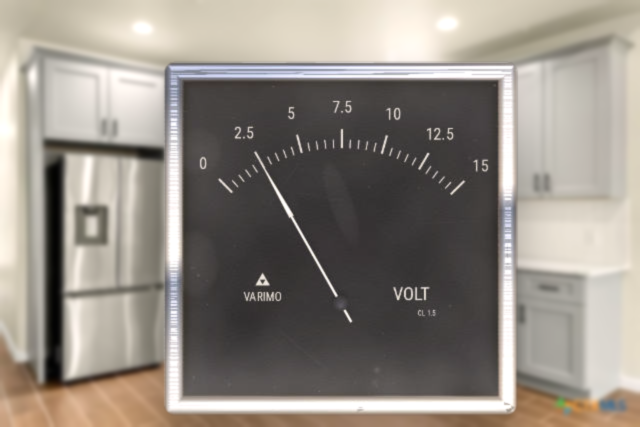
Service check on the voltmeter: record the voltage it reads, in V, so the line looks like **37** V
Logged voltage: **2.5** V
